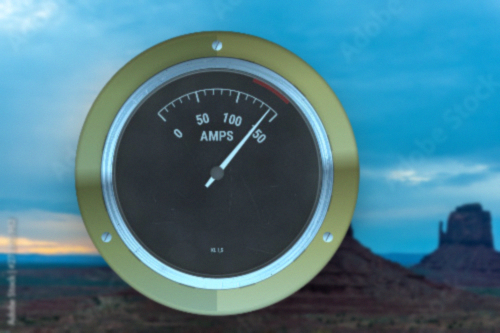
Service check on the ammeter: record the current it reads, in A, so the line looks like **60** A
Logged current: **140** A
